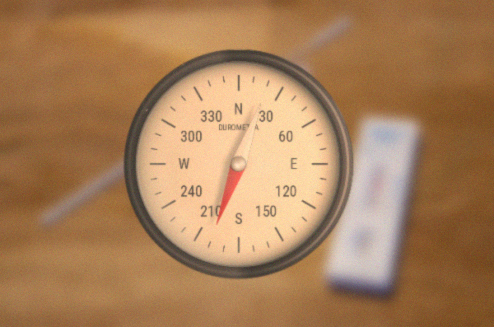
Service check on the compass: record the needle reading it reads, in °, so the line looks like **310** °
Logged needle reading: **200** °
